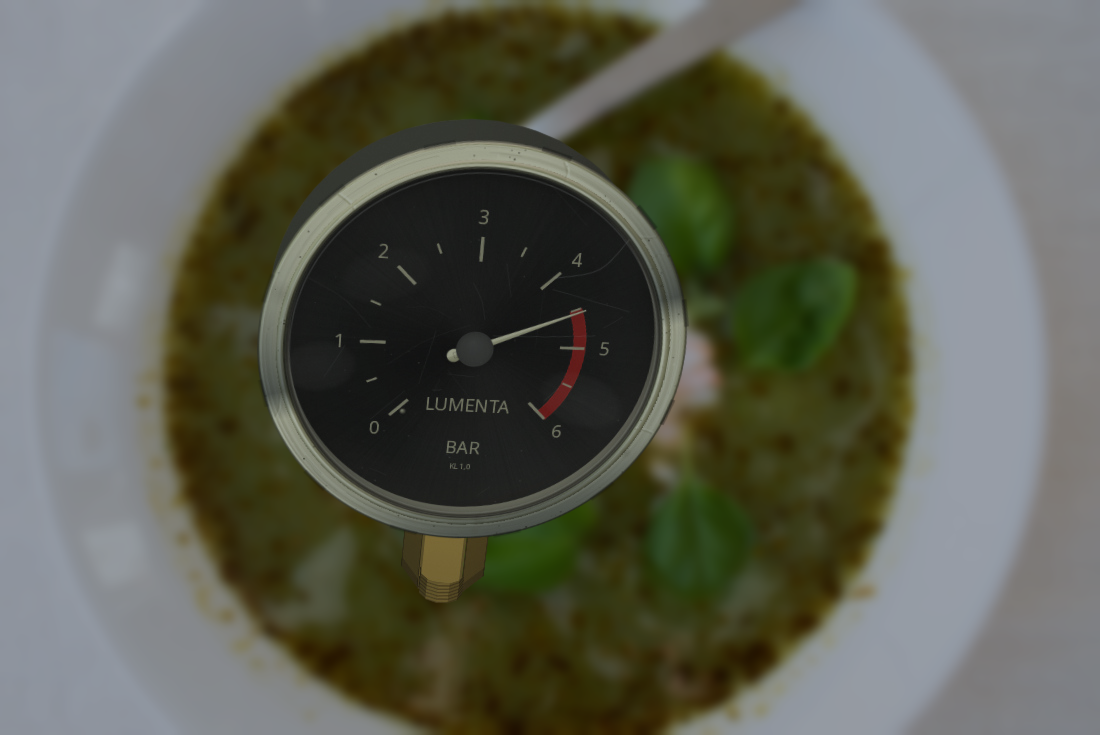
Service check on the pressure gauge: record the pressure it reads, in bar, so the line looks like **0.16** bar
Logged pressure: **4.5** bar
